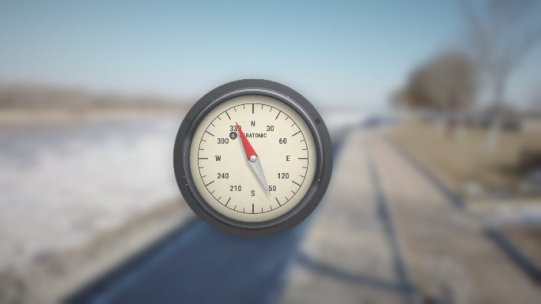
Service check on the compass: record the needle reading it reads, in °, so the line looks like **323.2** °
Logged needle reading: **335** °
